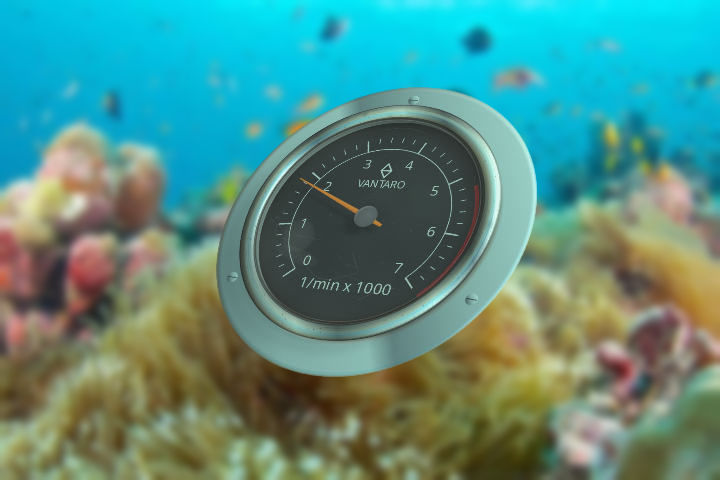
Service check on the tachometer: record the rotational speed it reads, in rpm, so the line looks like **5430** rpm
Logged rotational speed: **1800** rpm
